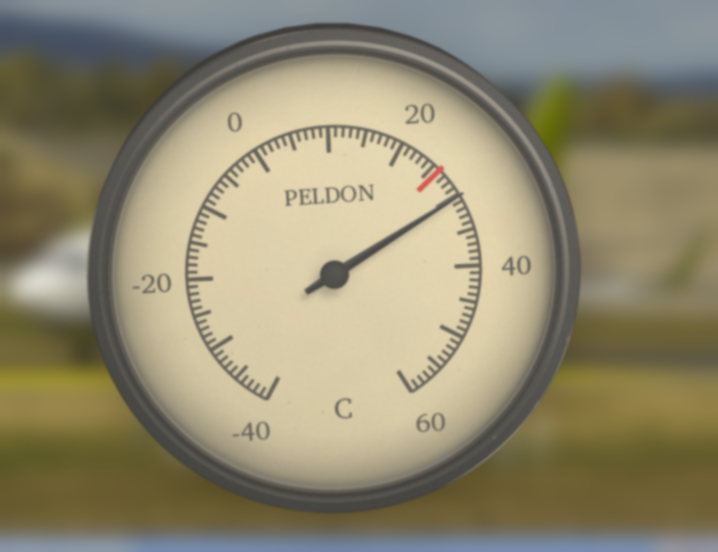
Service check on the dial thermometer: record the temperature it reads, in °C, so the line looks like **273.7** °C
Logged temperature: **30** °C
